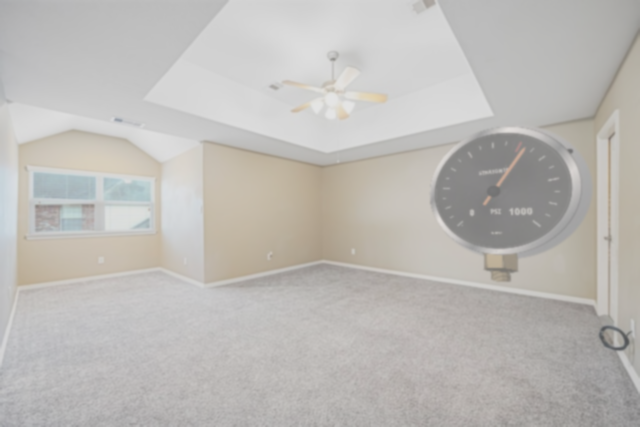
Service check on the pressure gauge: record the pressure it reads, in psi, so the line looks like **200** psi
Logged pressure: **625** psi
